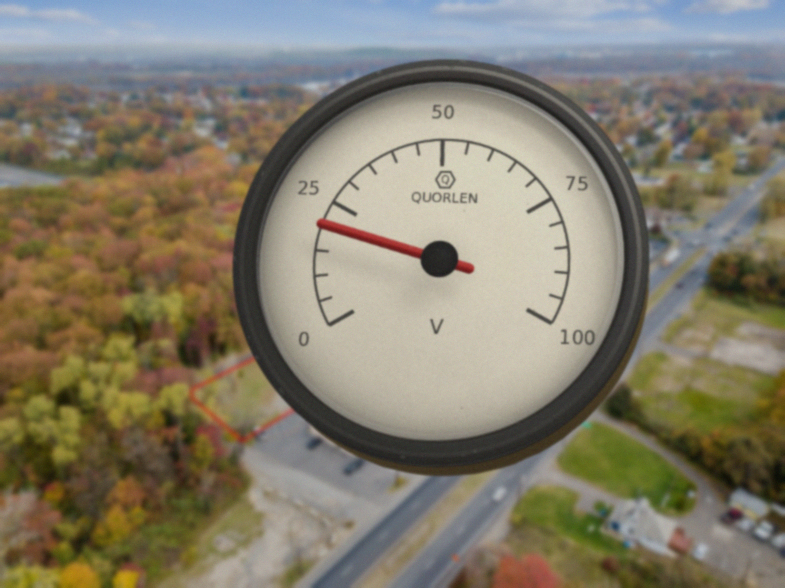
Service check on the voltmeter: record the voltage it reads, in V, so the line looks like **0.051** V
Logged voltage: **20** V
